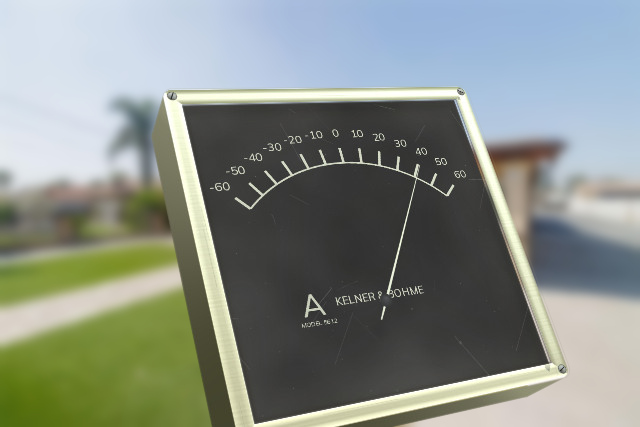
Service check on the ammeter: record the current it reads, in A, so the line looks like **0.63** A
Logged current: **40** A
